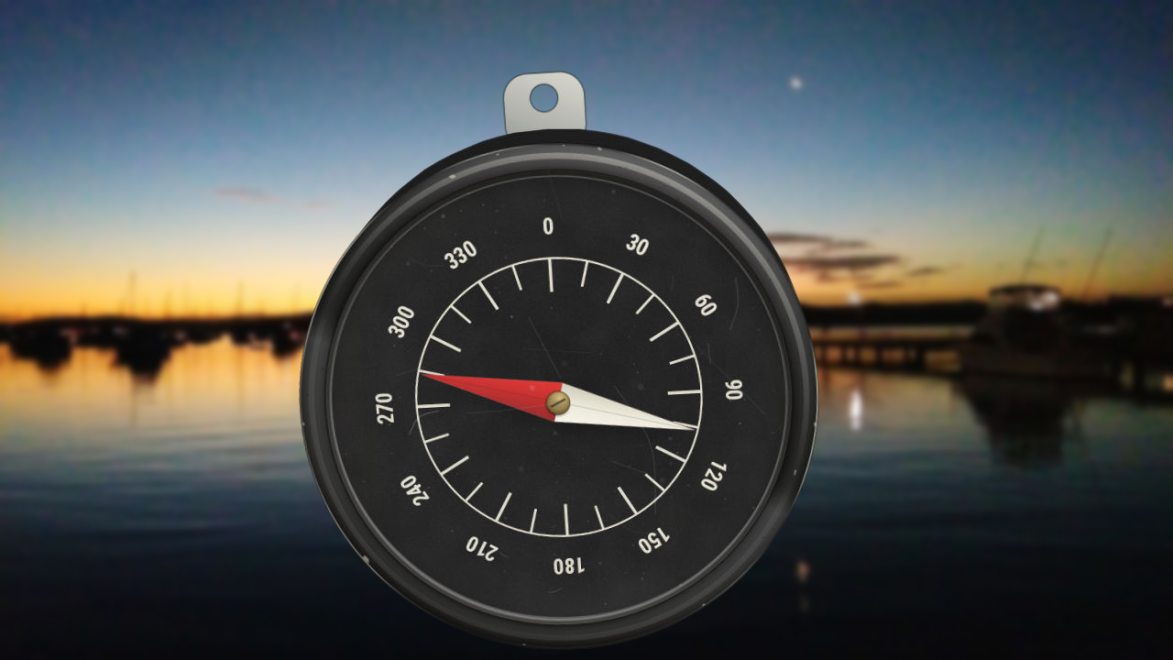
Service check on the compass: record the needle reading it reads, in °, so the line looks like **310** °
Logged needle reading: **285** °
